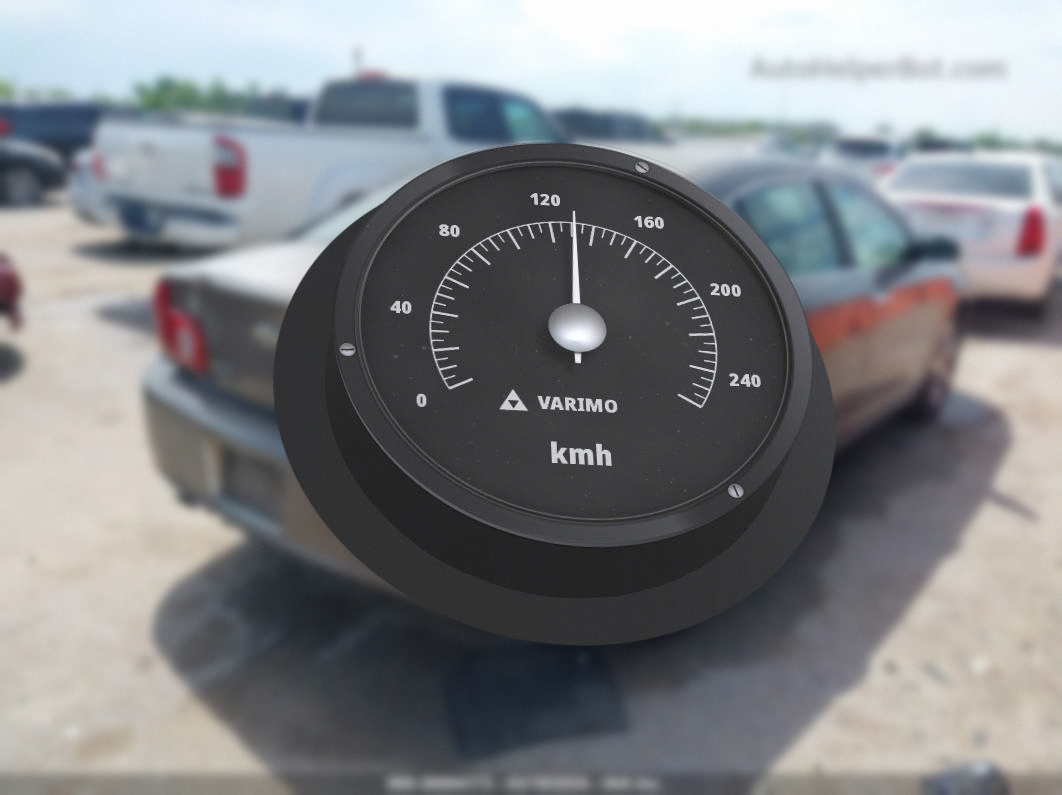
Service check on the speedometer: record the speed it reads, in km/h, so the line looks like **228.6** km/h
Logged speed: **130** km/h
